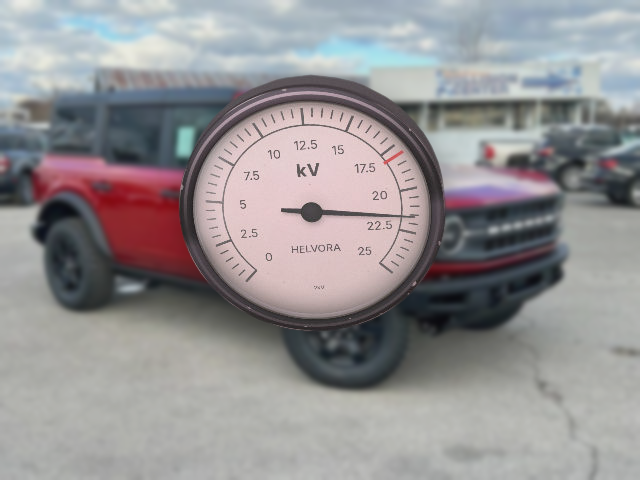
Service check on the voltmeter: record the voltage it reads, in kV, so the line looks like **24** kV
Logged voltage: **21.5** kV
